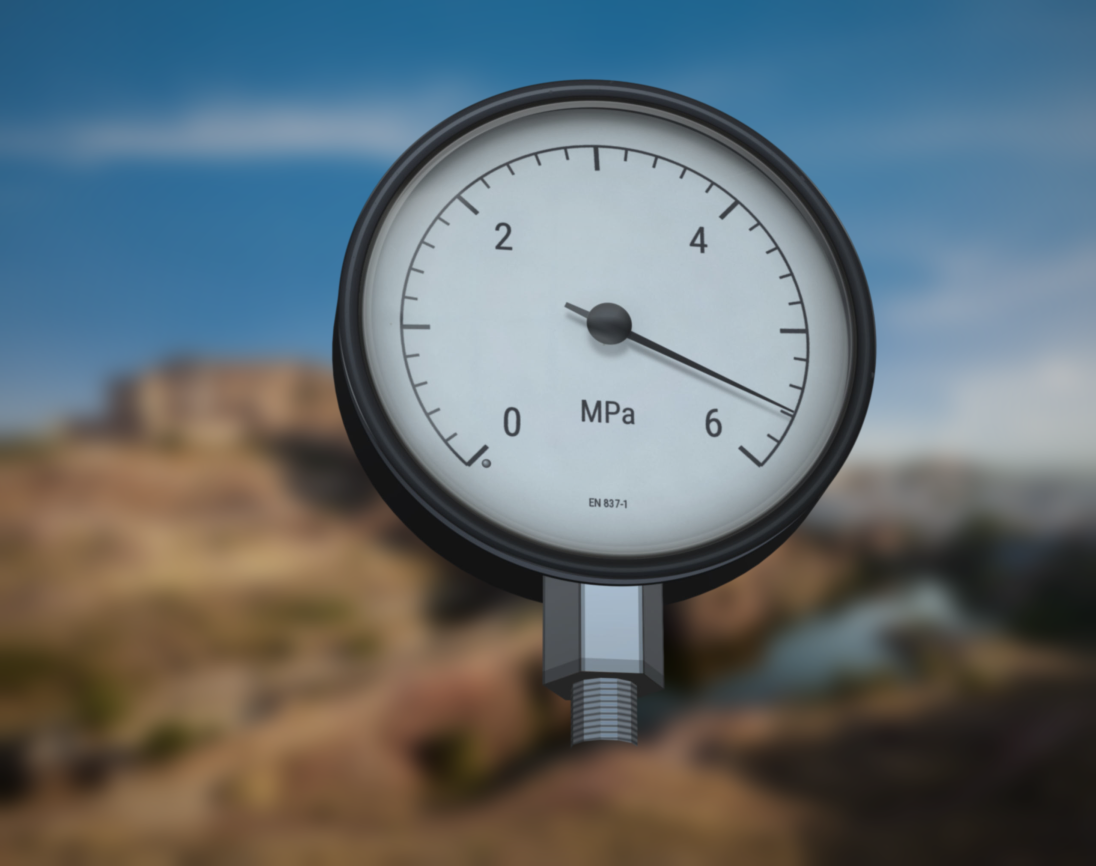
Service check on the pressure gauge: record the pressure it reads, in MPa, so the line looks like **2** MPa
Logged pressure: **5.6** MPa
